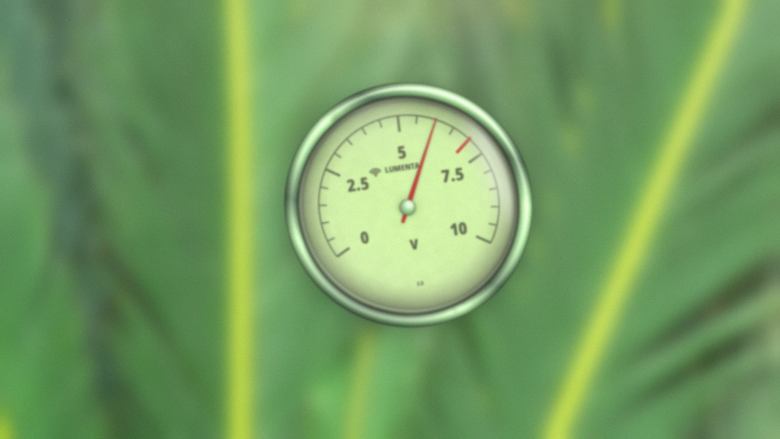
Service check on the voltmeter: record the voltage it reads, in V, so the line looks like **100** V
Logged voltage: **6** V
